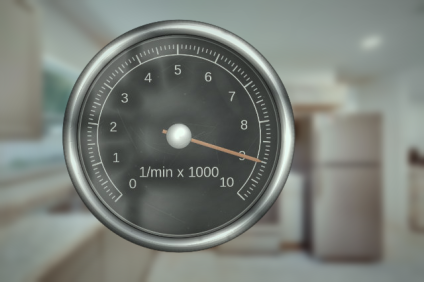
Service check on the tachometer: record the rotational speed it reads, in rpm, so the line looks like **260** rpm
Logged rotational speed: **9000** rpm
